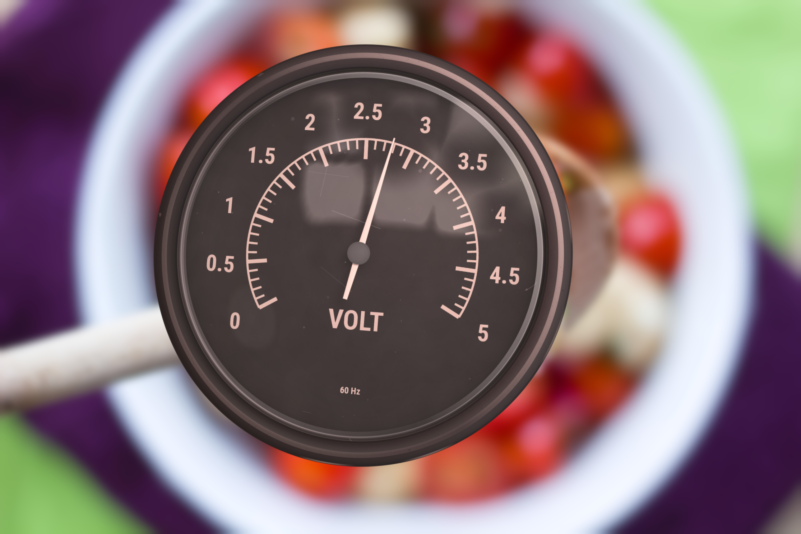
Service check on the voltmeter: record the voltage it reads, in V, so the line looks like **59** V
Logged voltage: **2.8** V
